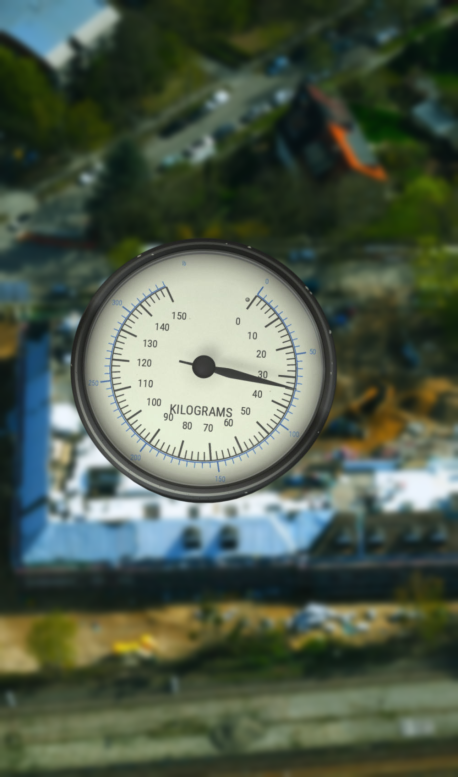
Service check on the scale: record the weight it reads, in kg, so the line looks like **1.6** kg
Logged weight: **34** kg
